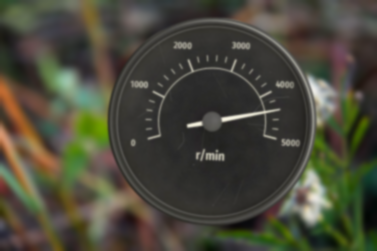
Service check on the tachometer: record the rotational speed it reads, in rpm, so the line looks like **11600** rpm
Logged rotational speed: **4400** rpm
